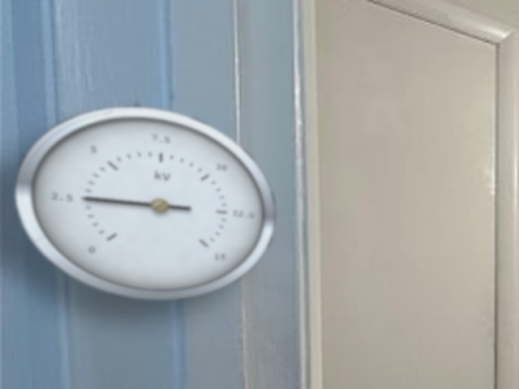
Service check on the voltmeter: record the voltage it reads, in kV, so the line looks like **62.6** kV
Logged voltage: **2.5** kV
